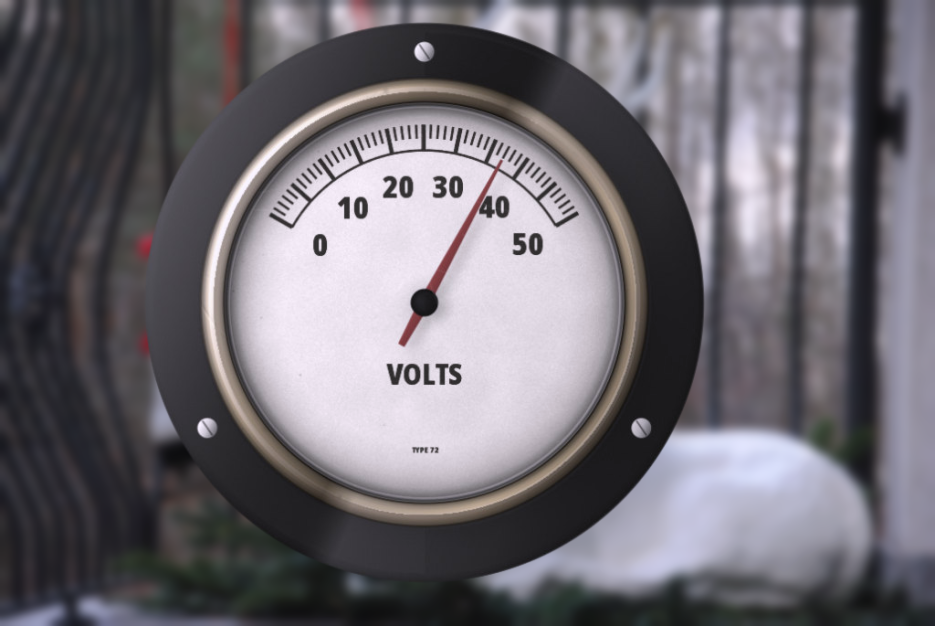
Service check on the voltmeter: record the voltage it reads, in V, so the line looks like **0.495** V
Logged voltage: **37** V
